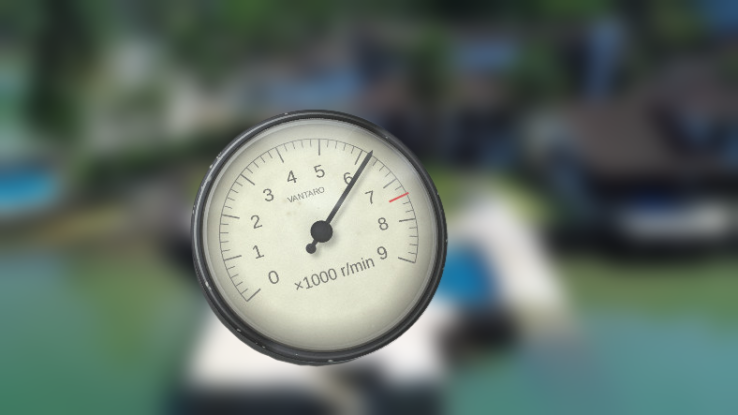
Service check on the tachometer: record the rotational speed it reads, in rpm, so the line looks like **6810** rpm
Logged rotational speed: **6200** rpm
